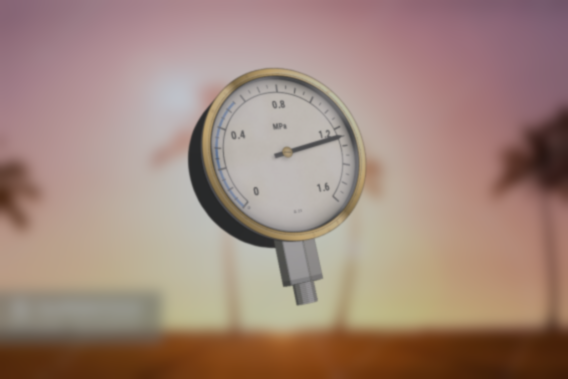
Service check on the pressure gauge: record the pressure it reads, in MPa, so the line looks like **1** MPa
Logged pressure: **1.25** MPa
